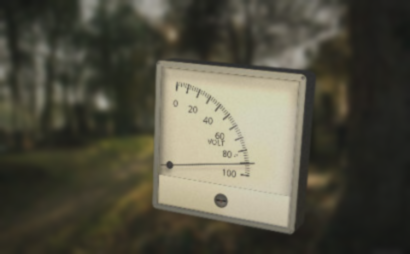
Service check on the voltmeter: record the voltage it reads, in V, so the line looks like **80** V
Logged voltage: **90** V
